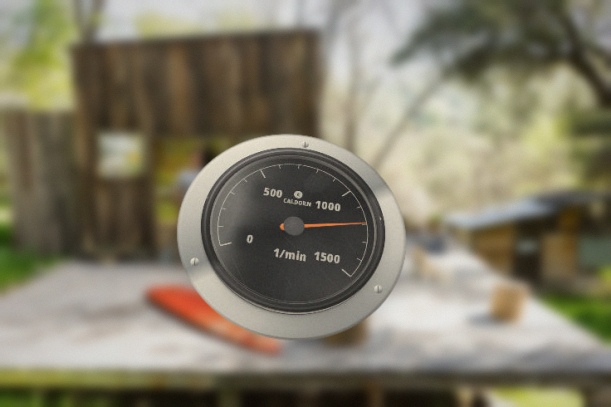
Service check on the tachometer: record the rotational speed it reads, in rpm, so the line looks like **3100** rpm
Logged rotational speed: **1200** rpm
